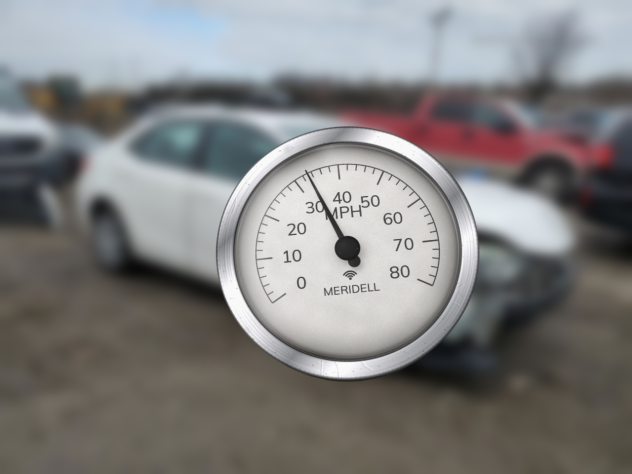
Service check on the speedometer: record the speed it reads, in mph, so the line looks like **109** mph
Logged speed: **33** mph
